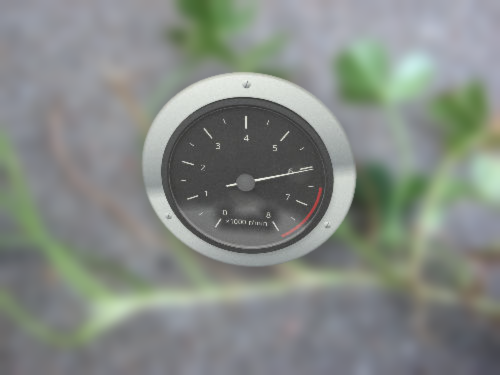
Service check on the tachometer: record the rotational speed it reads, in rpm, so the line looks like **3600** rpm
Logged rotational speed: **6000** rpm
